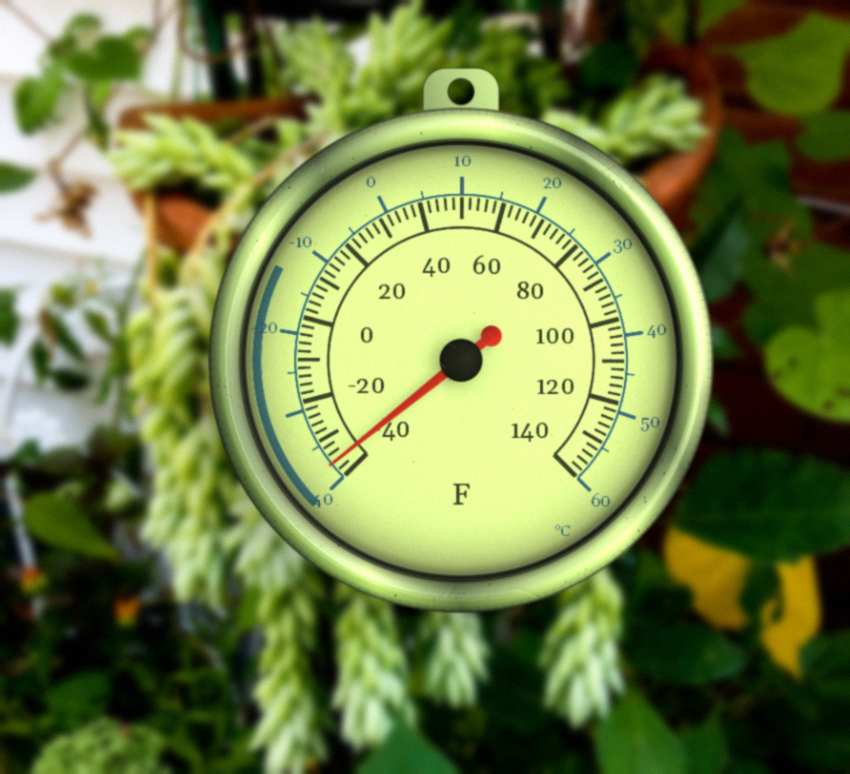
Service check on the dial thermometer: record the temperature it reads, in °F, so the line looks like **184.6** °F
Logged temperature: **-36** °F
